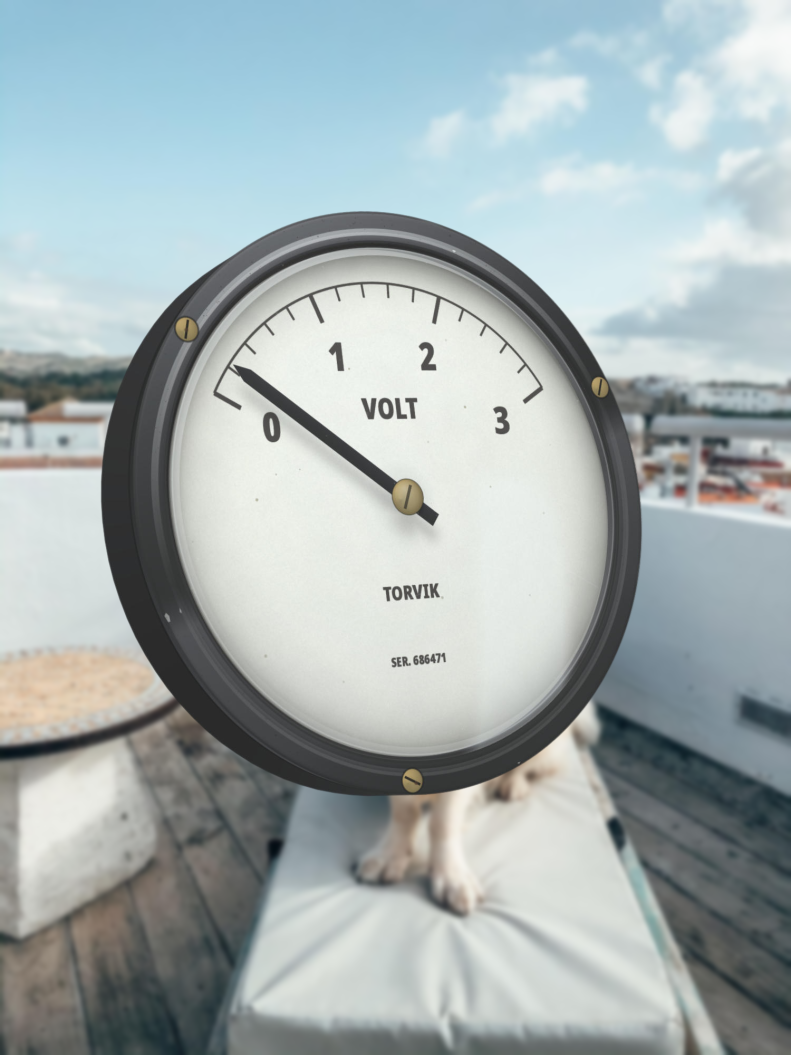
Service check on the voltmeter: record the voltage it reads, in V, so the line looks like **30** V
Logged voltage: **0.2** V
